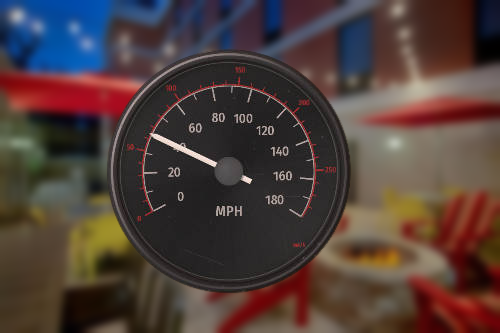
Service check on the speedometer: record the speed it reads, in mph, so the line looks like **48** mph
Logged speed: **40** mph
